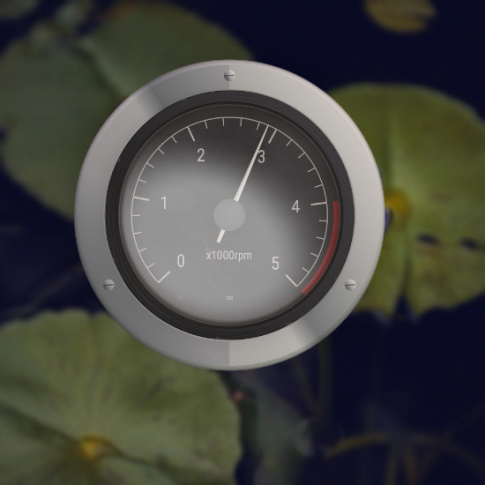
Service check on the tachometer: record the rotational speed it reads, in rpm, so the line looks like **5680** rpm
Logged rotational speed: **2900** rpm
